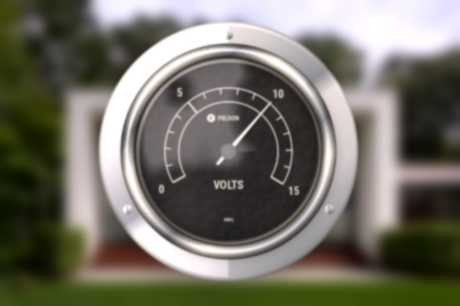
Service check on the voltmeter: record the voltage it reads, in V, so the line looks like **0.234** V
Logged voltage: **10** V
